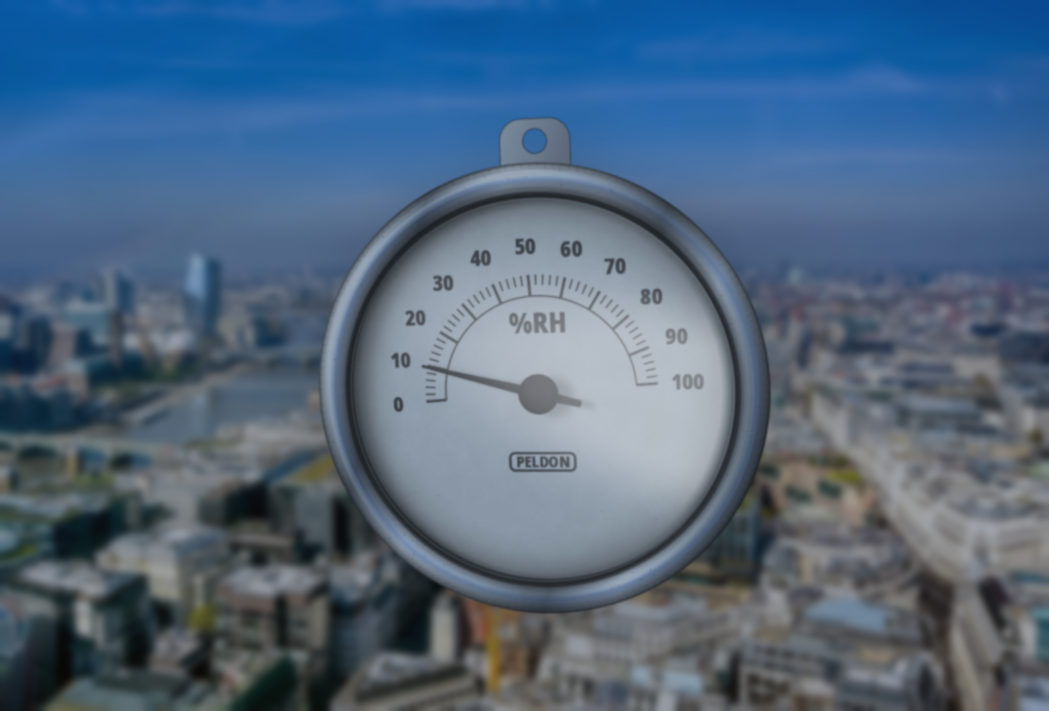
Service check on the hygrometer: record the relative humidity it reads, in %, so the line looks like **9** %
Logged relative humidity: **10** %
